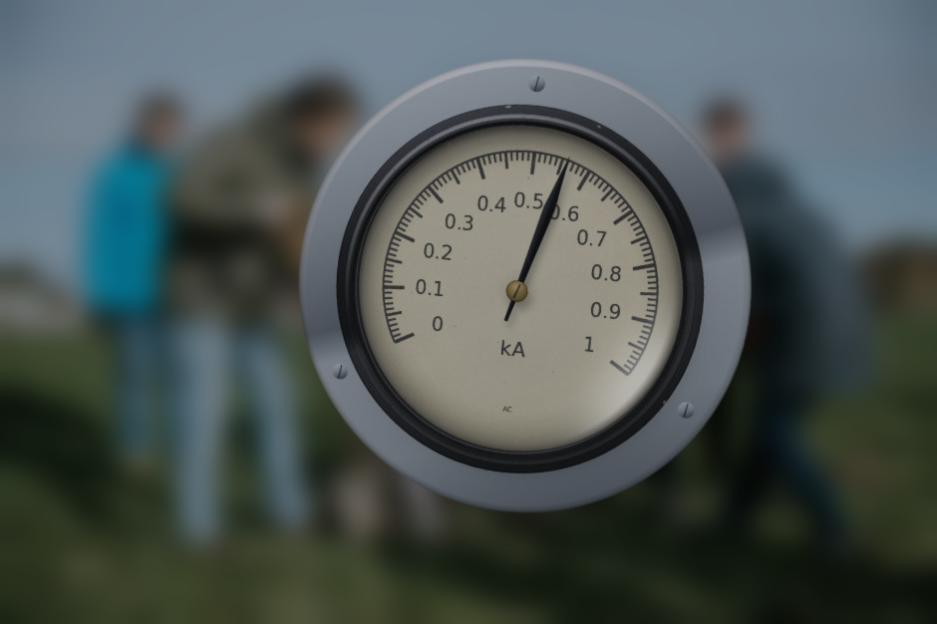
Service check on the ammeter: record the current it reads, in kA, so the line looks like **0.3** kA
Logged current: **0.56** kA
